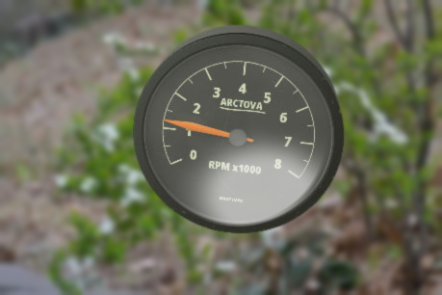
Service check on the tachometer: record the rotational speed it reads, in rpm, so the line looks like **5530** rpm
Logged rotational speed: **1250** rpm
